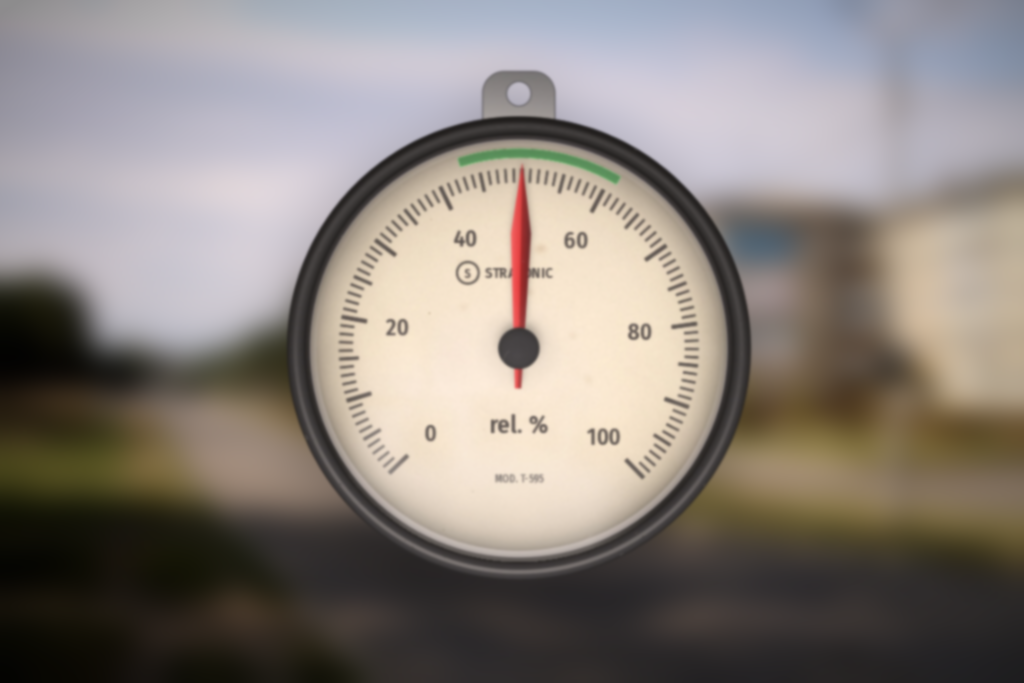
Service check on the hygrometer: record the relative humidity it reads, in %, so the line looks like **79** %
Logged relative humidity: **50** %
